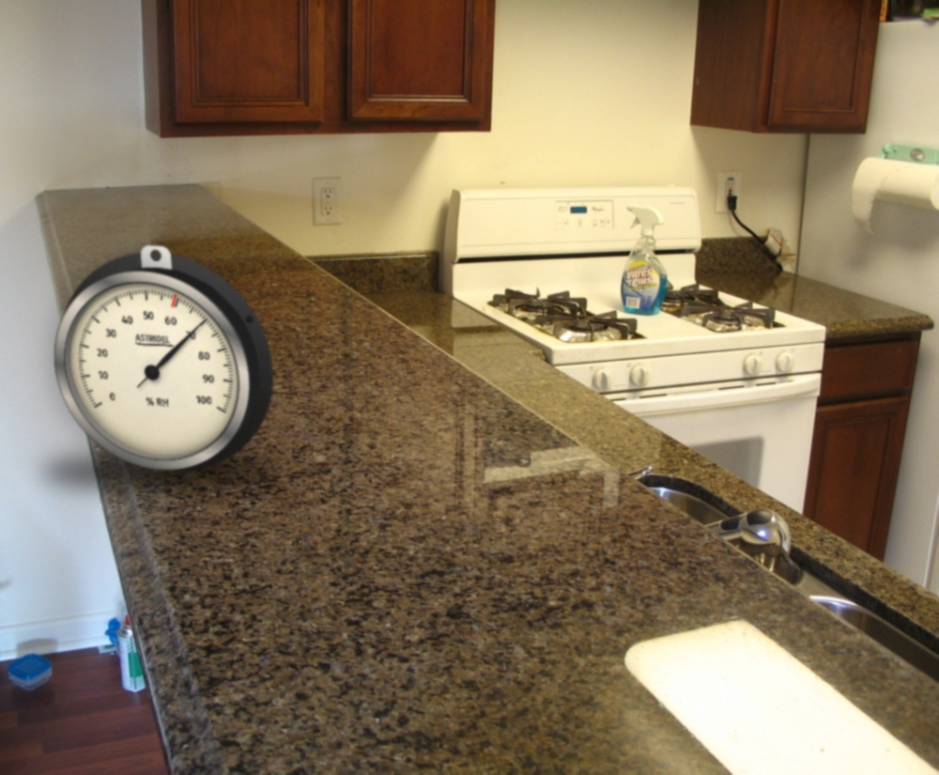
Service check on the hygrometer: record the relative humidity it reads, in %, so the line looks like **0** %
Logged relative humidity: **70** %
